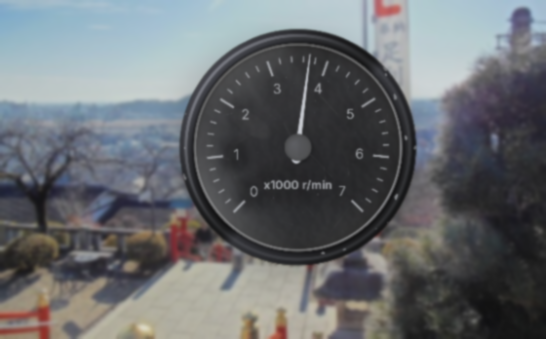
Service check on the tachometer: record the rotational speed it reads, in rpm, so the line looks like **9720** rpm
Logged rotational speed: **3700** rpm
